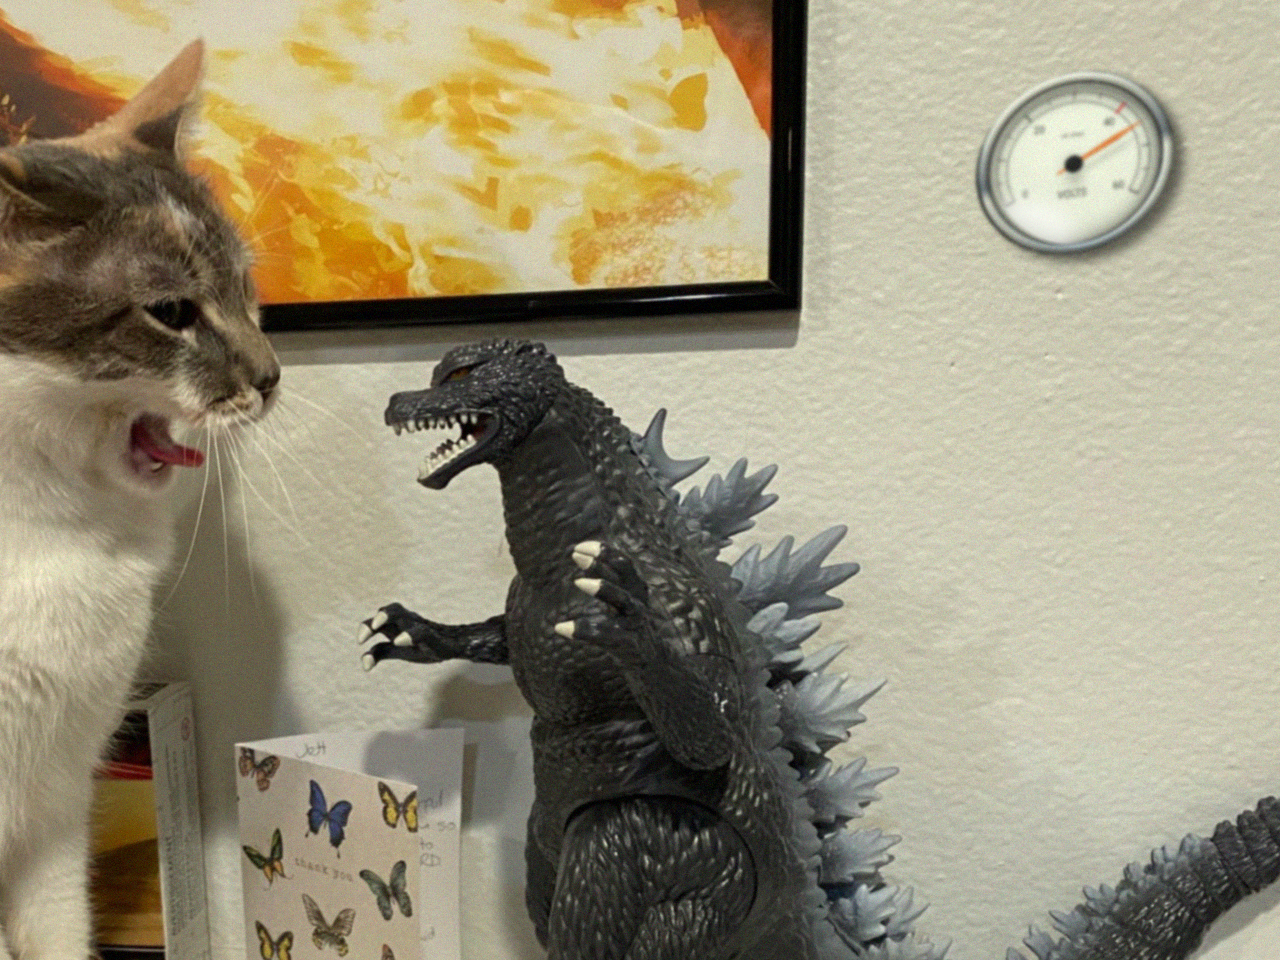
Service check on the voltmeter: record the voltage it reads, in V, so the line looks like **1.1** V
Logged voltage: **45** V
